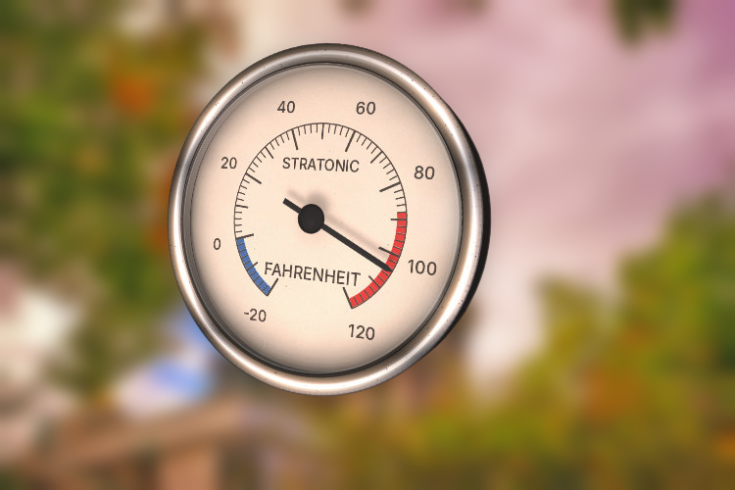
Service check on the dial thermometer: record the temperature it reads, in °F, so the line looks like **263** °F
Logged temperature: **104** °F
